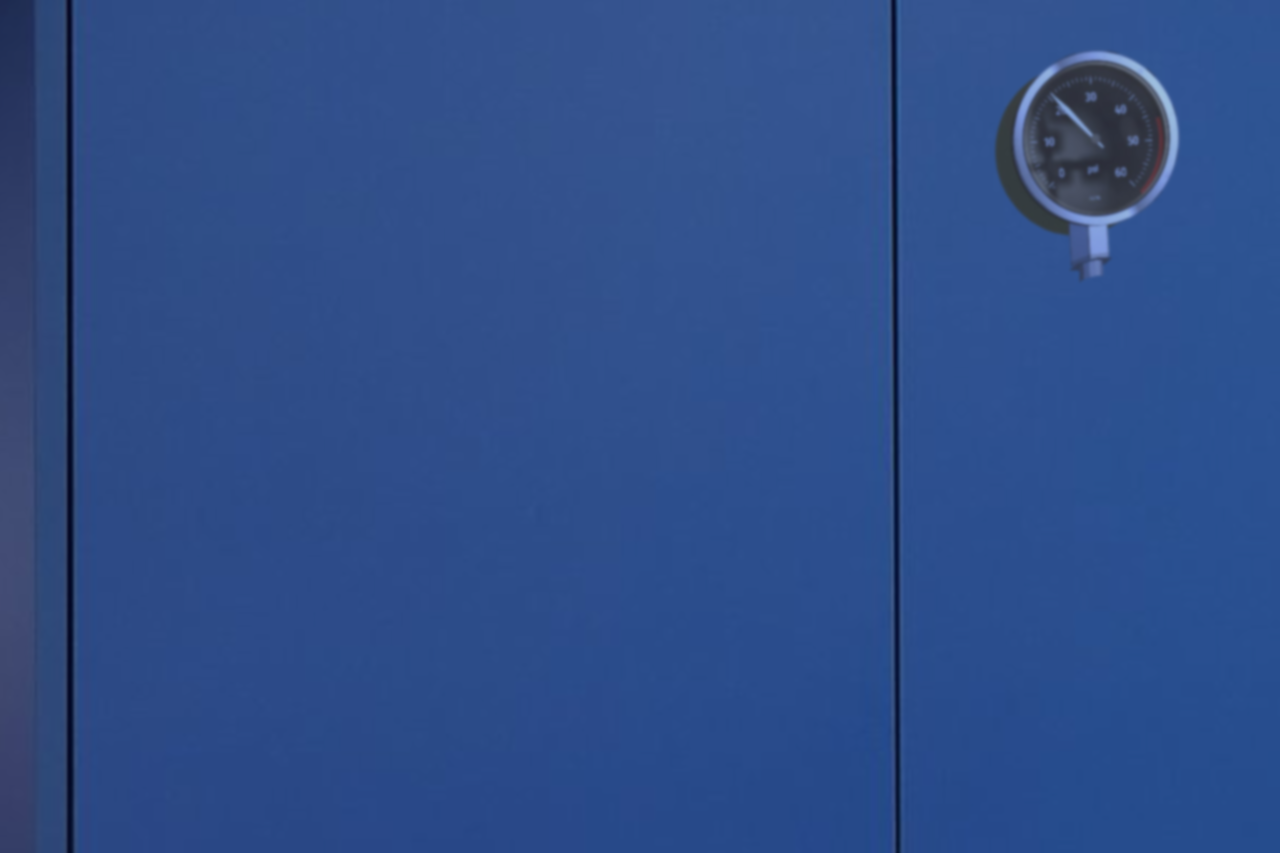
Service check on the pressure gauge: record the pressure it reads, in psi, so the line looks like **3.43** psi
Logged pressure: **20** psi
